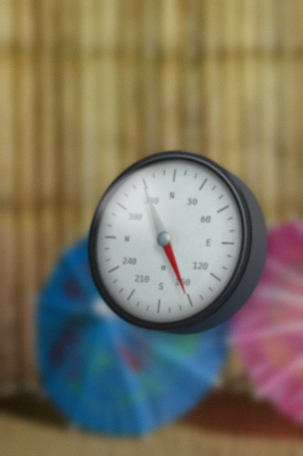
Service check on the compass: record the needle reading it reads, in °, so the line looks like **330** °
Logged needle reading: **150** °
